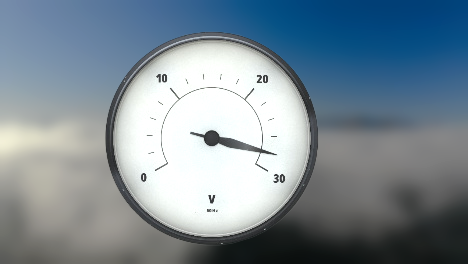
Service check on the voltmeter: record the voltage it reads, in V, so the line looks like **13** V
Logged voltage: **28** V
